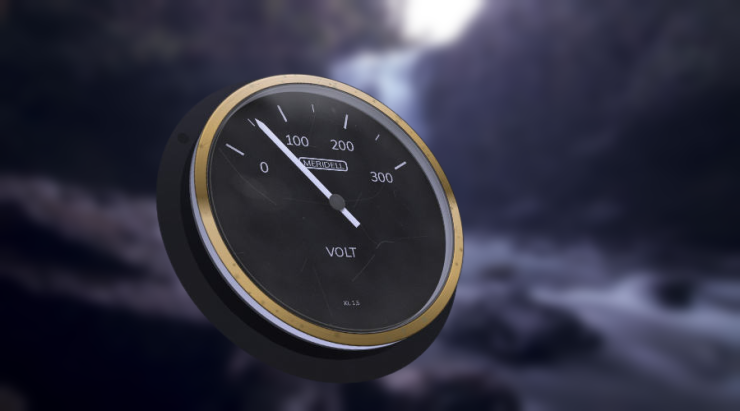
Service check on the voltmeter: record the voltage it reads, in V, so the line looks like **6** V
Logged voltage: **50** V
